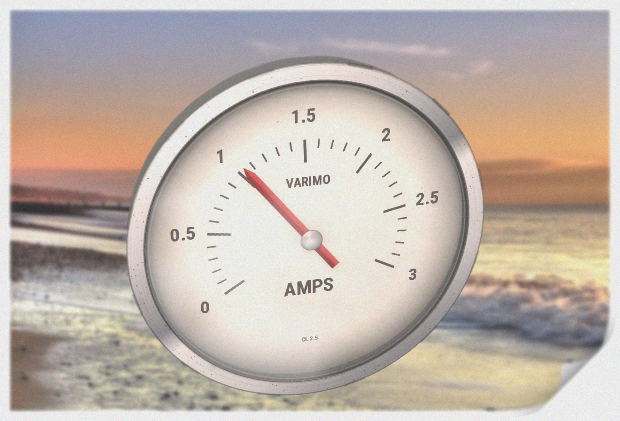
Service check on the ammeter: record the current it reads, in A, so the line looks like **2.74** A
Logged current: **1.05** A
